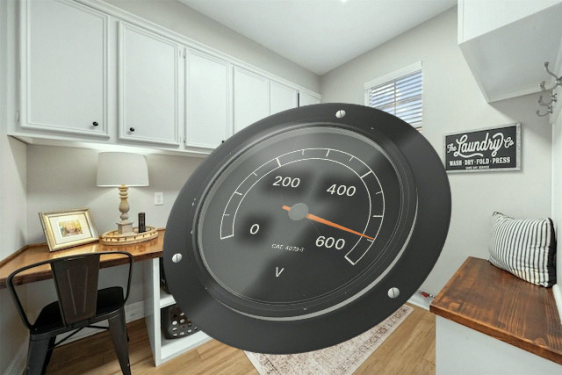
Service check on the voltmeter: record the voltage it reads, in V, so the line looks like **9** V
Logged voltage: **550** V
